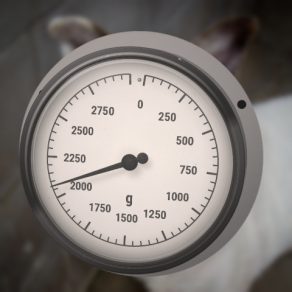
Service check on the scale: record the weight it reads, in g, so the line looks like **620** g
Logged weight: **2075** g
